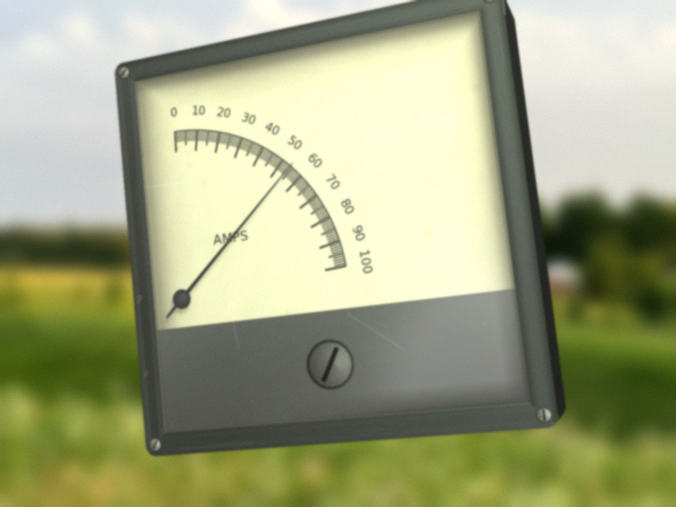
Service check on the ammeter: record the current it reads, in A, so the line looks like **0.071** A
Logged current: **55** A
